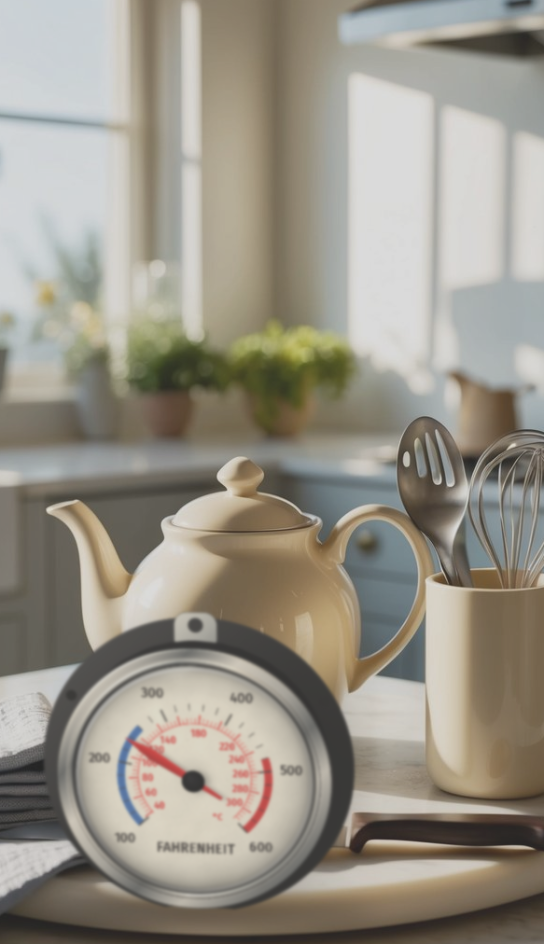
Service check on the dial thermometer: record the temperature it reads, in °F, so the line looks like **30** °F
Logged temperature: **240** °F
